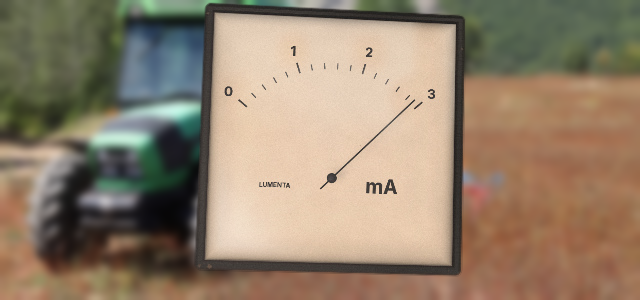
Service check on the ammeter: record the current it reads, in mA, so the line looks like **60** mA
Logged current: **2.9** mA
